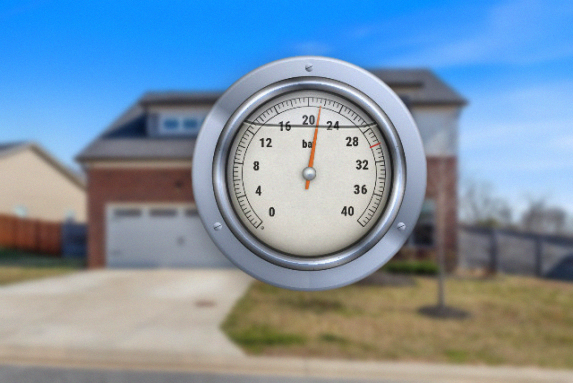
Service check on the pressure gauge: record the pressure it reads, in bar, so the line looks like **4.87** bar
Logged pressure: **21.5** bar
